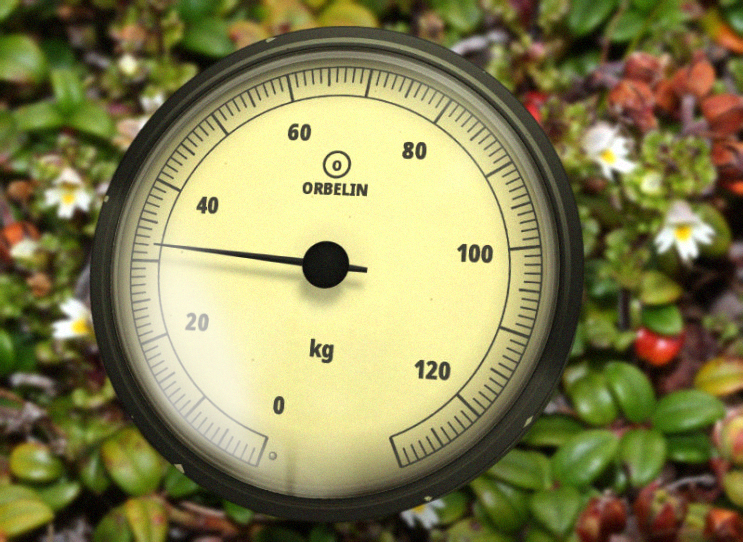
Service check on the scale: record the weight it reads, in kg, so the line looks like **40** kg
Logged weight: **32** kg
